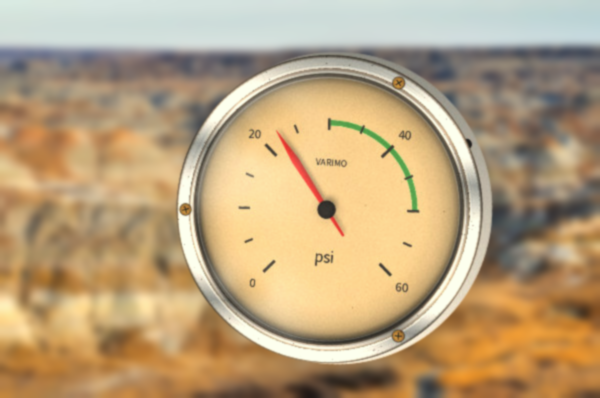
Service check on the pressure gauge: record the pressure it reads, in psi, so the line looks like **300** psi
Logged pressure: **22.5** psi
